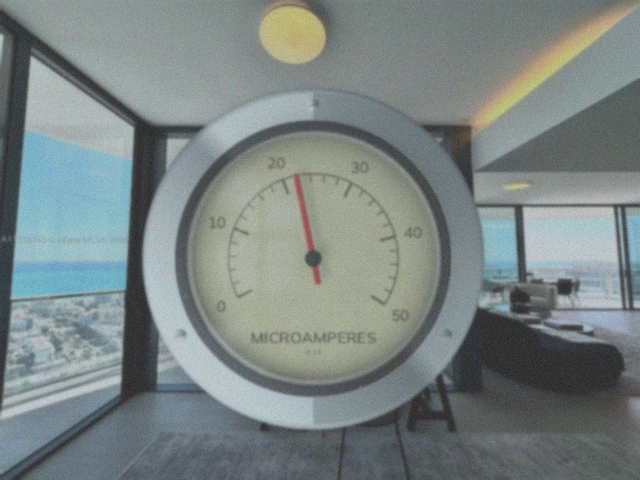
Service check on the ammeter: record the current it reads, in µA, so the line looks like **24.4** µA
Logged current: **22** µA
